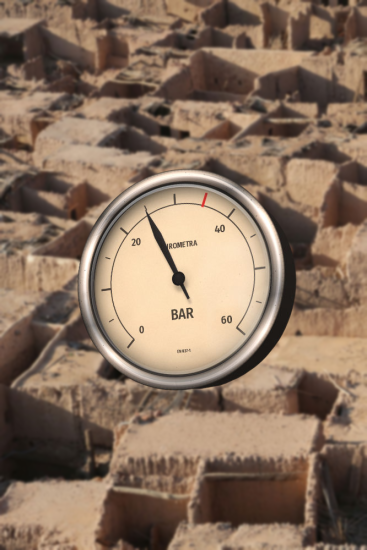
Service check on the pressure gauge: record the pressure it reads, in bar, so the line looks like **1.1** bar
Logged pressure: **25** bar
